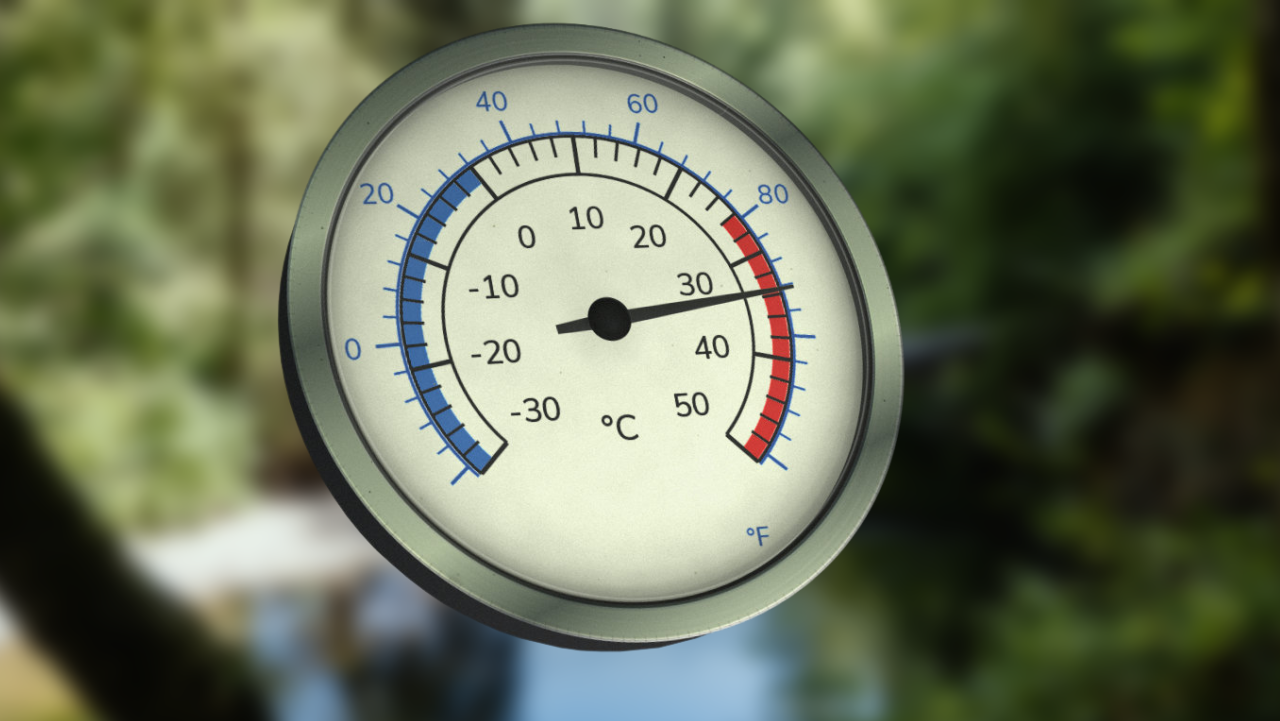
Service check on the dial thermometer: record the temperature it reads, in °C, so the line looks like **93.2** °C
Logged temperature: **34** °C
